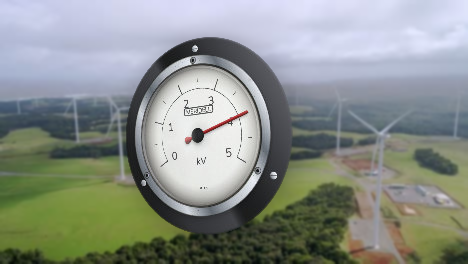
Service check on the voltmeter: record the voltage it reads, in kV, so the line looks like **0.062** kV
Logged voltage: **4** kV
